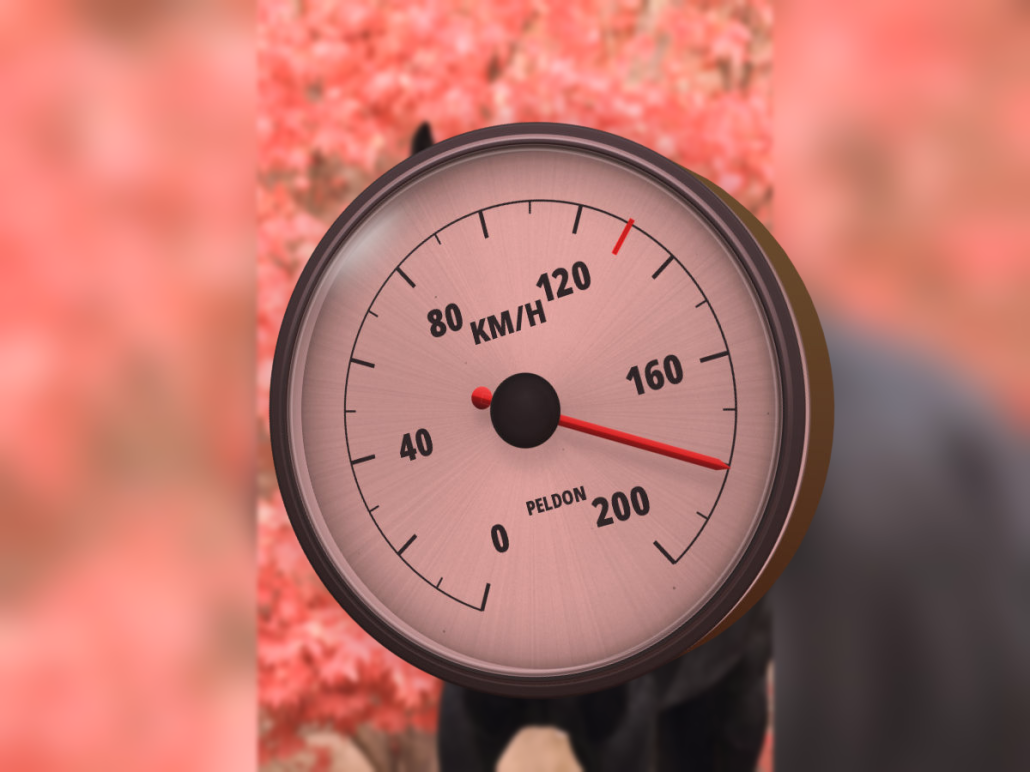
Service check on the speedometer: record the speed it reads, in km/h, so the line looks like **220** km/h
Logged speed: **180** km/h
